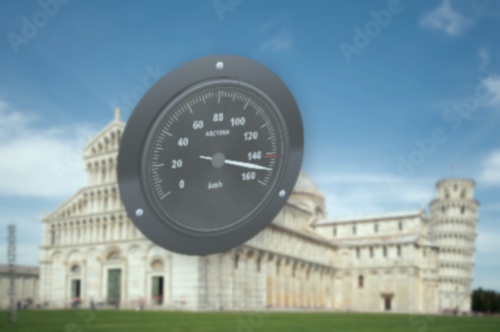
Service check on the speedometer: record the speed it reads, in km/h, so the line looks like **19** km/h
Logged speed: **150** km/h
